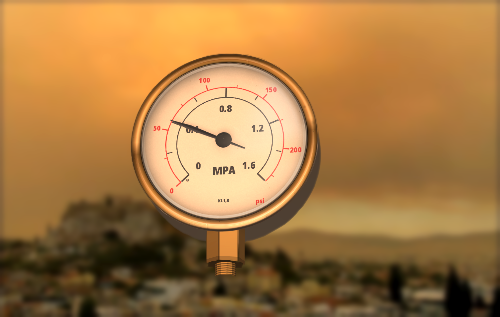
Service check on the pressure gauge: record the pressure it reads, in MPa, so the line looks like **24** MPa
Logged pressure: **0.4** MPa
